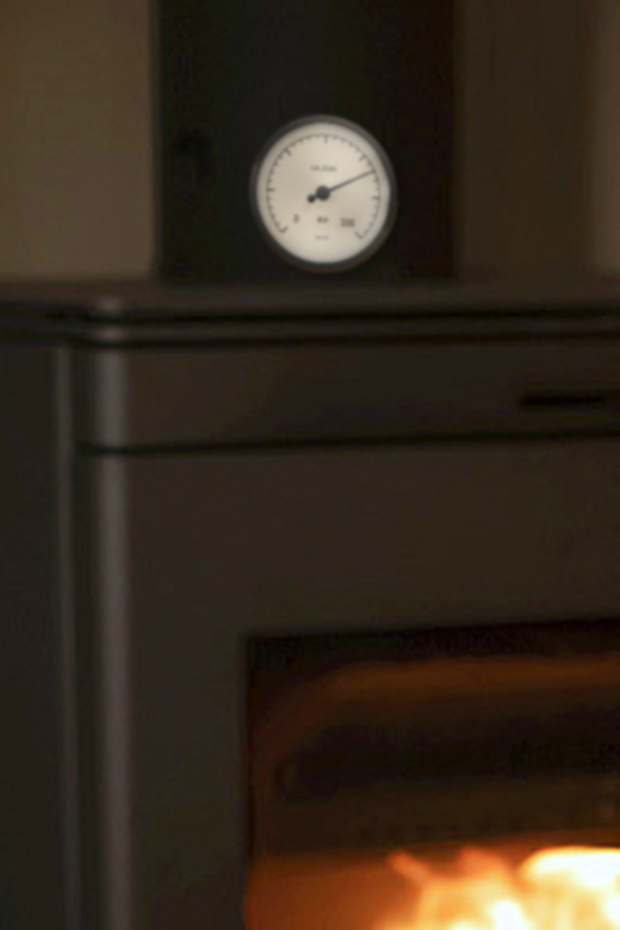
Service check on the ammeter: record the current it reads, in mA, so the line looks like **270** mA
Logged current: **220** mA
